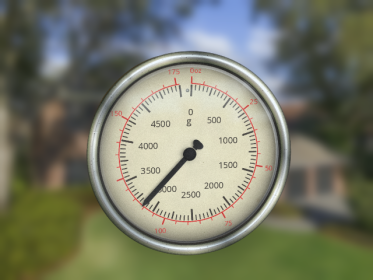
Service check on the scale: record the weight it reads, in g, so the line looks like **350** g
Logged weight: **3150** g
